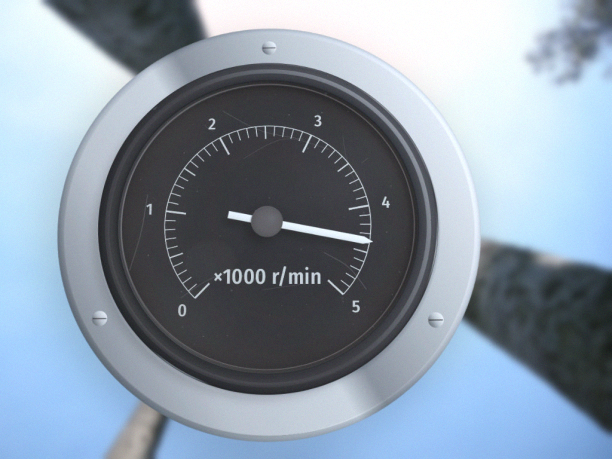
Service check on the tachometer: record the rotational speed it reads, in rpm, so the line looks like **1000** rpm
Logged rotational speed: **4400** rpm
